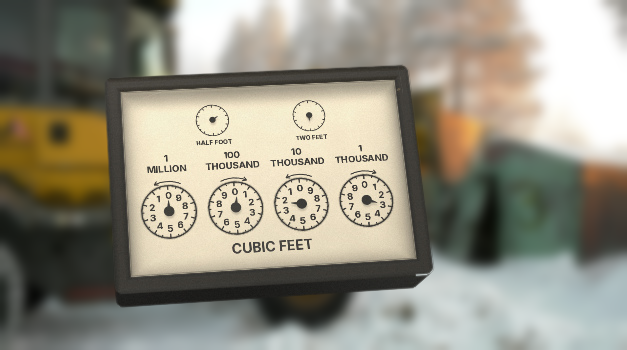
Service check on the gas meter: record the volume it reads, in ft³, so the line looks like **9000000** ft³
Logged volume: **2300** ft³
